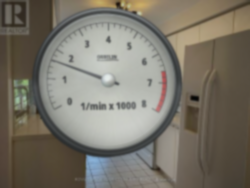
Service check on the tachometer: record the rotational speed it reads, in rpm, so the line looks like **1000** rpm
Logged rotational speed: **1600** rpm
